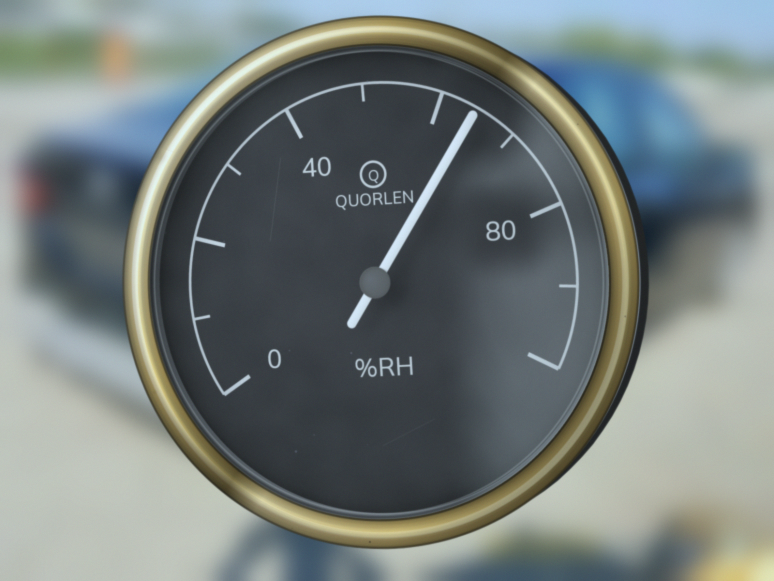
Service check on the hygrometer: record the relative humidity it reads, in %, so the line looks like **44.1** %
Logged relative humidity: **65** %
